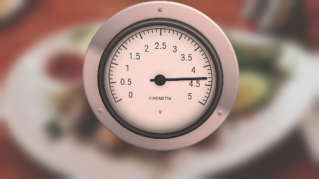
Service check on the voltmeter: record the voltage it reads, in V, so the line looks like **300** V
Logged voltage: **4.3** V
